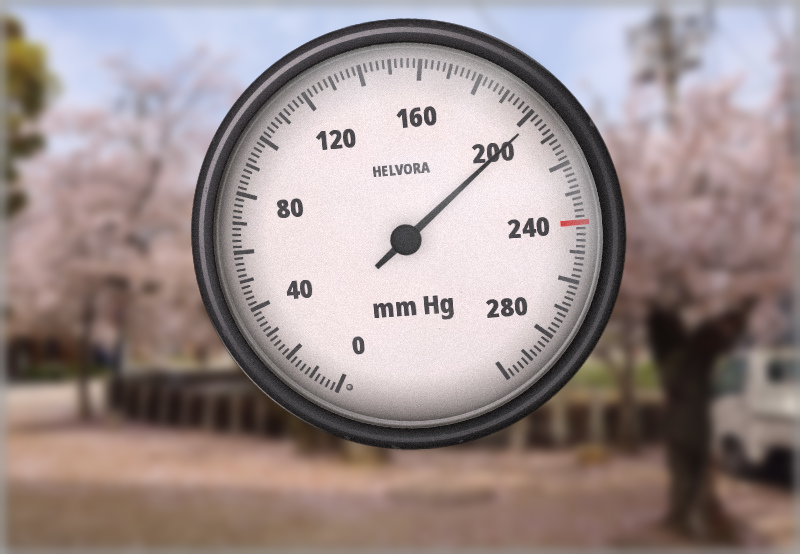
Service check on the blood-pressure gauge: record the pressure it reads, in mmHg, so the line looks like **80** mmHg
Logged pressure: **202** mmHg
